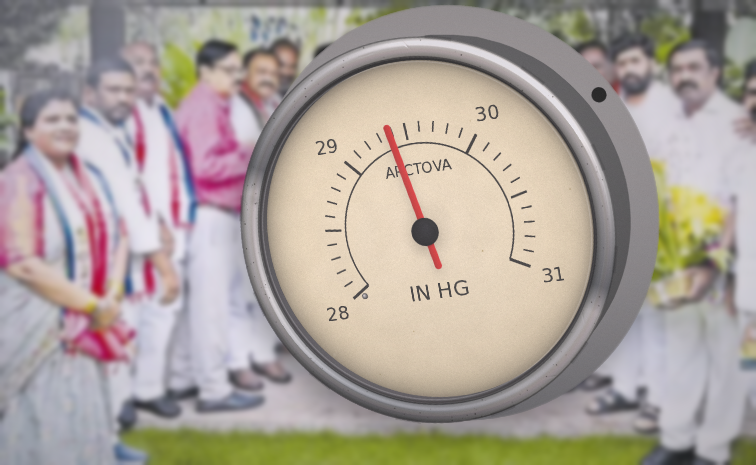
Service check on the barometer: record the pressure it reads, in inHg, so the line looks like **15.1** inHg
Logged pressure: **29.4** inHg
